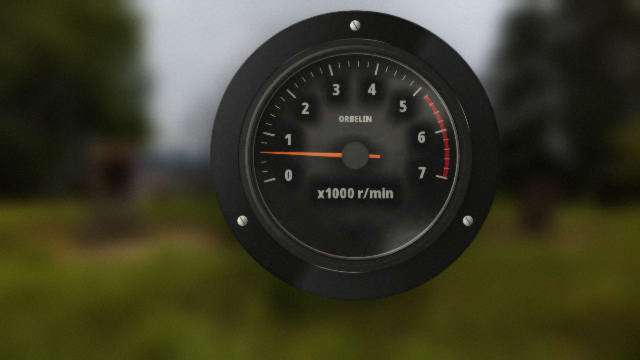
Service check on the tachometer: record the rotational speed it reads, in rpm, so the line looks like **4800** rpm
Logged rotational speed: **600** rpm
